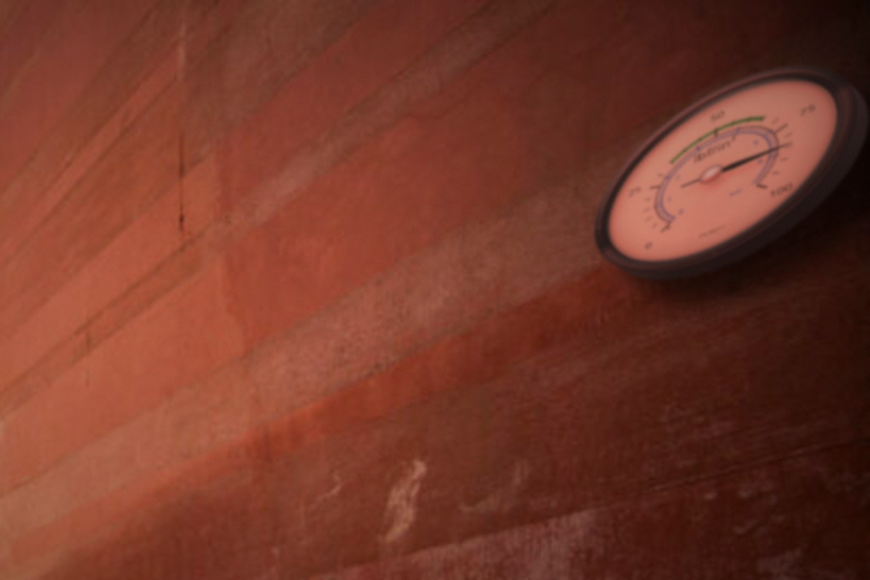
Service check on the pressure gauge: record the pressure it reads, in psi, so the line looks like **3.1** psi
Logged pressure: **85** psi
